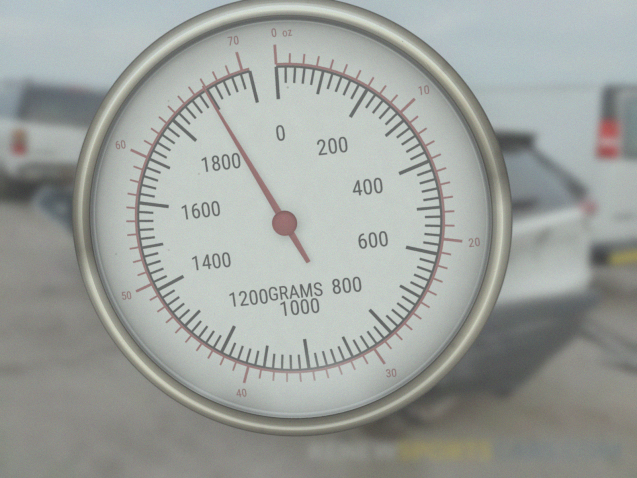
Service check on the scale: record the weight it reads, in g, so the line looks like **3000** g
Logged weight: **1900** g
